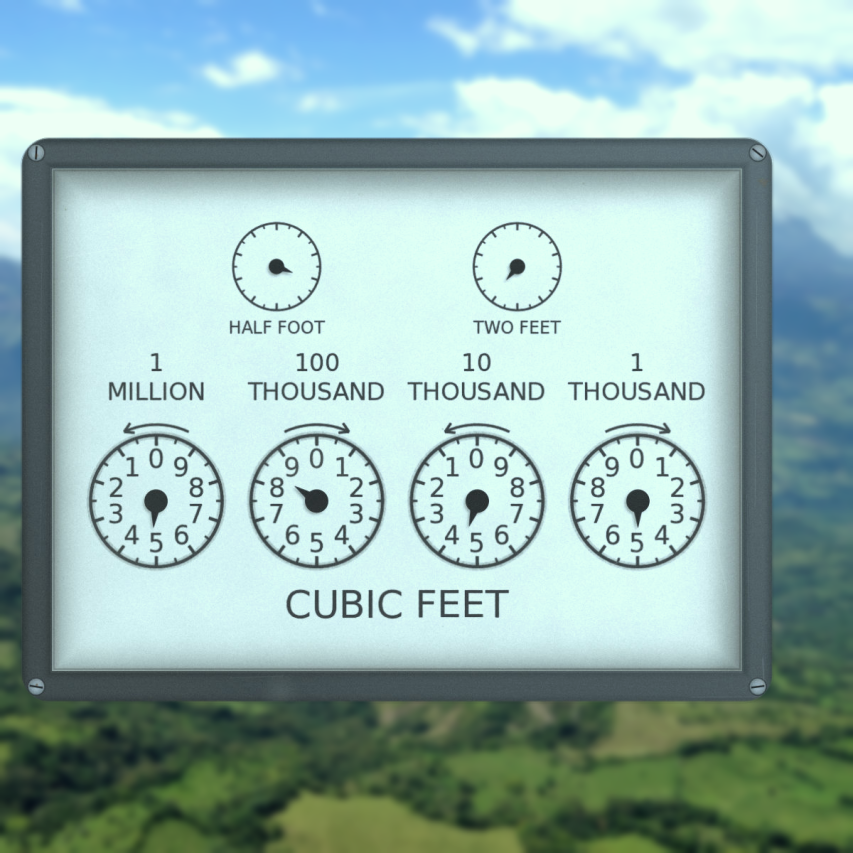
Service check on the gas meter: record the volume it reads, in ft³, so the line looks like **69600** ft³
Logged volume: **484500** ft³
